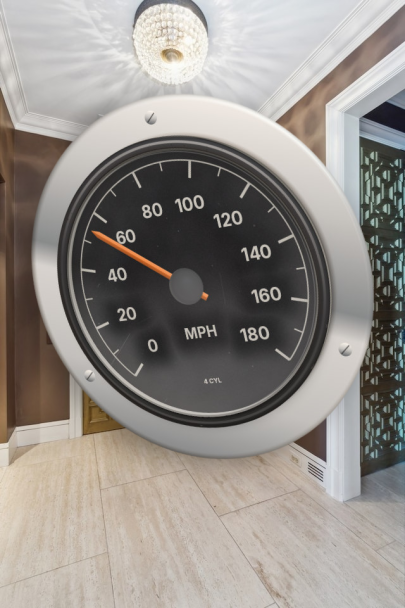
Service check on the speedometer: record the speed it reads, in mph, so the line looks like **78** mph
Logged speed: **55** mph
